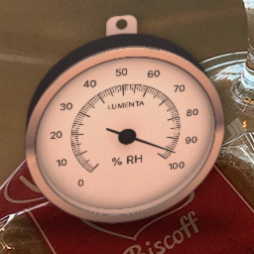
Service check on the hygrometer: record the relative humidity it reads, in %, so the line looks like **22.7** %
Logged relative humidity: **95** %
